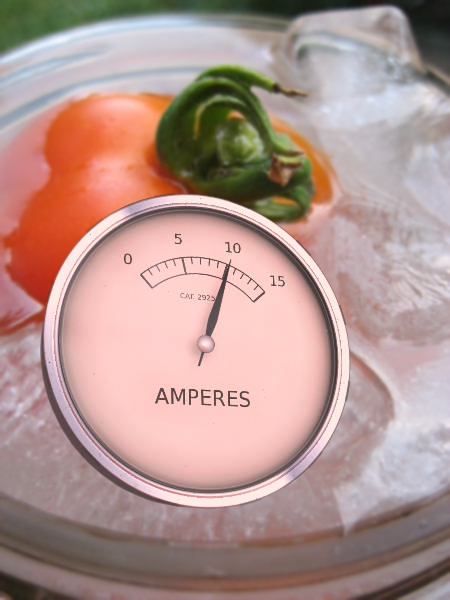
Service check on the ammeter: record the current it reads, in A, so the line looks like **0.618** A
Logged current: **10** A
